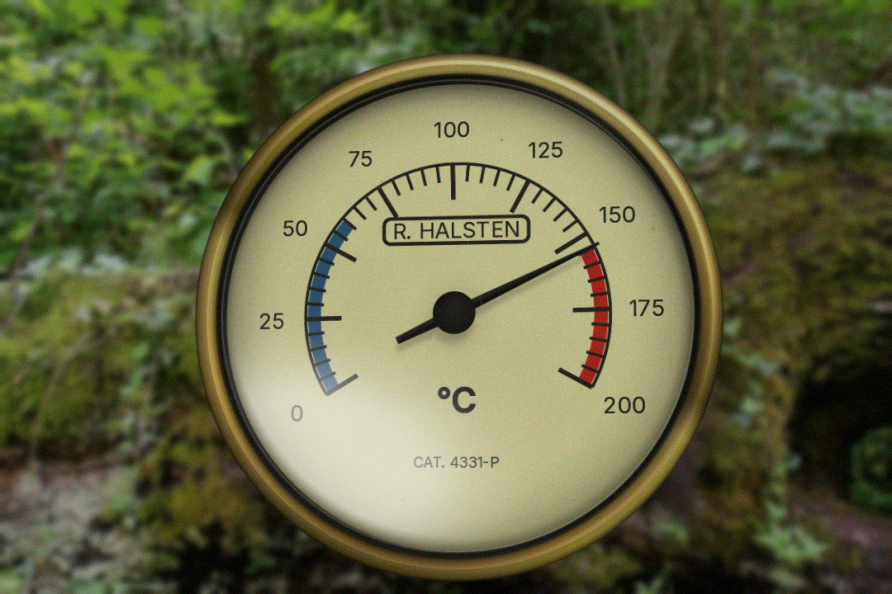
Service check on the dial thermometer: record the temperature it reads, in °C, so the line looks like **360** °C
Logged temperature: **155** °C
